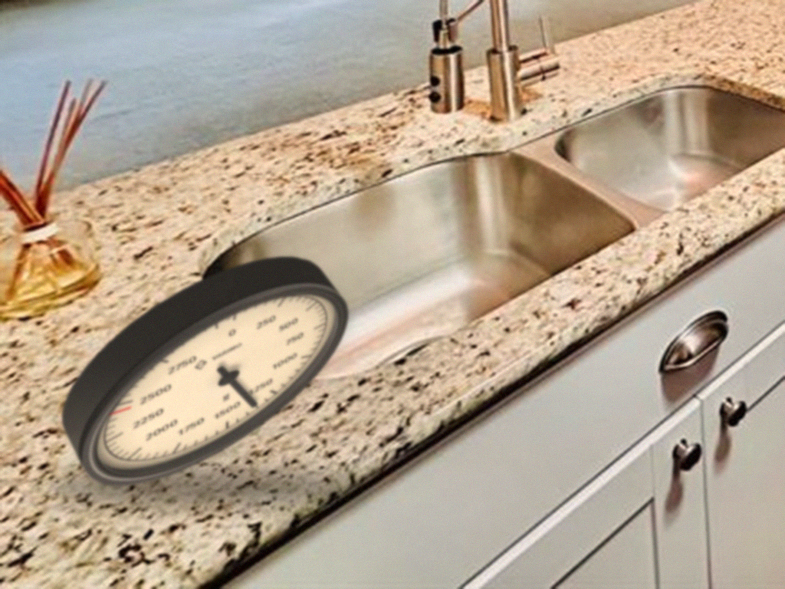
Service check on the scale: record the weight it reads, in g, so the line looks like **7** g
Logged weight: **1350** g
